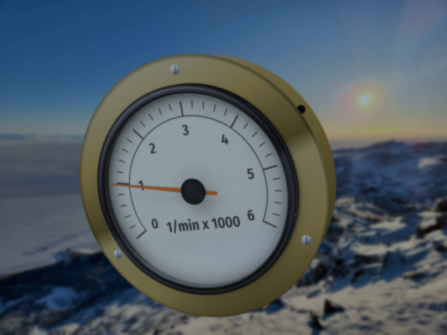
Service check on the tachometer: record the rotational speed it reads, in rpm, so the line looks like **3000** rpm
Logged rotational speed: **1000** rpm
